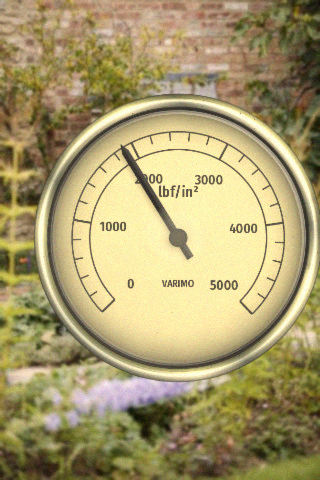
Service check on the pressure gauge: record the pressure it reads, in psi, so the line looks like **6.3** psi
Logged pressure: **1900** psi
